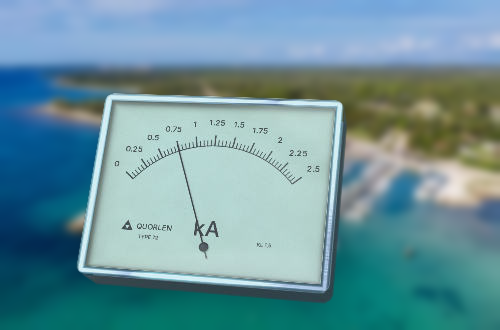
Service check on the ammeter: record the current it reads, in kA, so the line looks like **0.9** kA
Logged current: **0.75** kA
